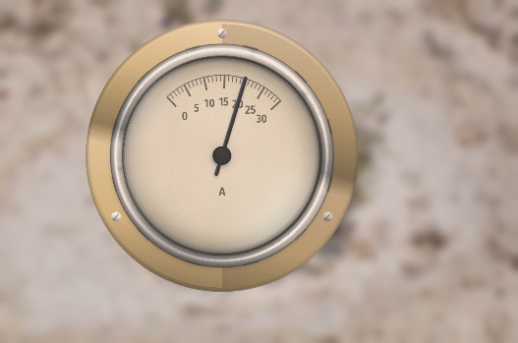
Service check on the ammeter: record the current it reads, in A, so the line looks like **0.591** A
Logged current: **20** A
